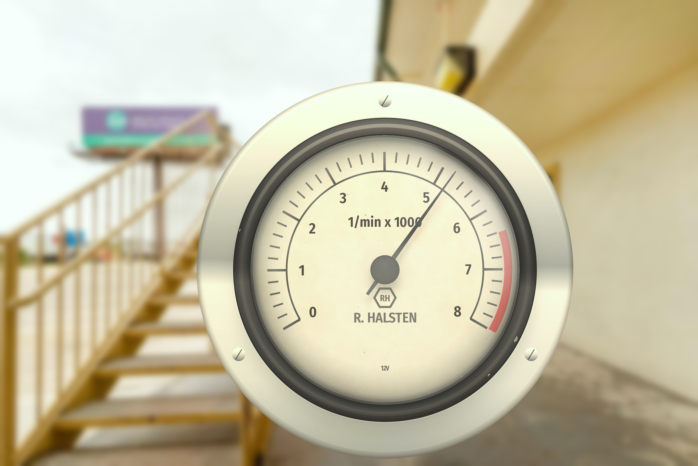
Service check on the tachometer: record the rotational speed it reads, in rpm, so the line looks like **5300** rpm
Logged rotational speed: **5200** rpm
